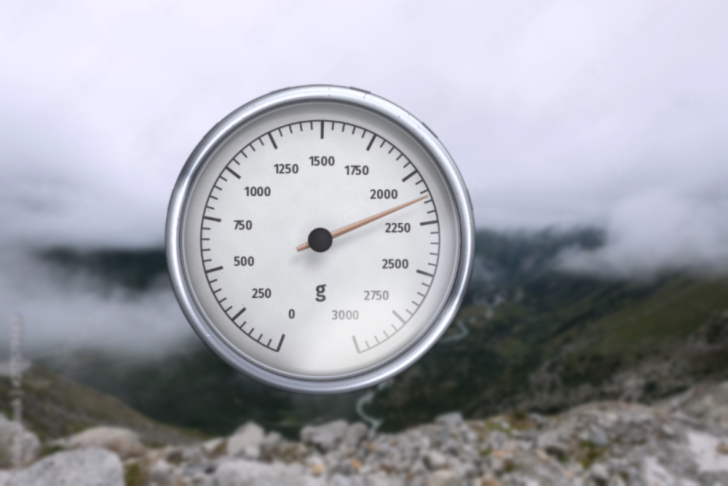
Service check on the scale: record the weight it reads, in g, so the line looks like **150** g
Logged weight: **2125** g
